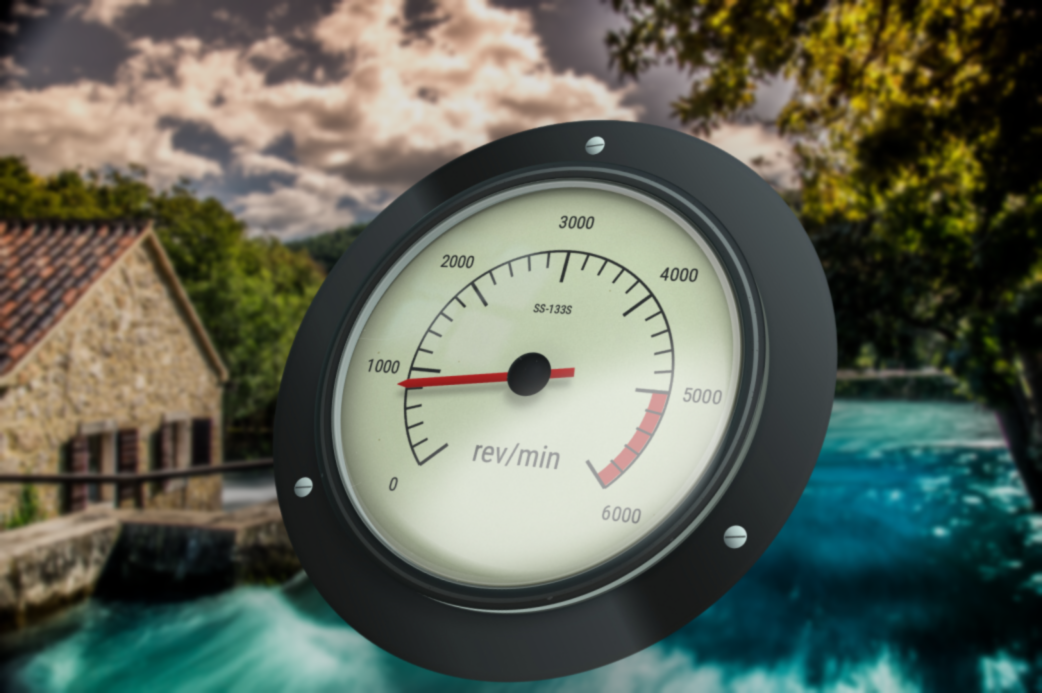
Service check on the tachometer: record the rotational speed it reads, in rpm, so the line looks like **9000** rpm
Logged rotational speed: **800** rpm
